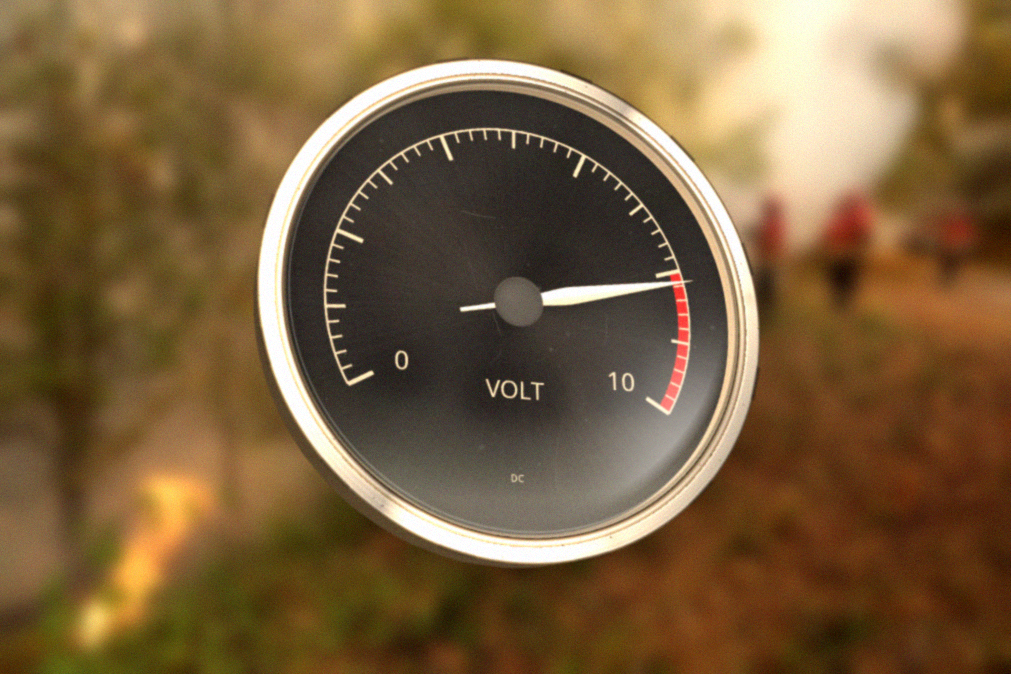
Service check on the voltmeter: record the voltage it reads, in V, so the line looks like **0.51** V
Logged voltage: **8.2** V
